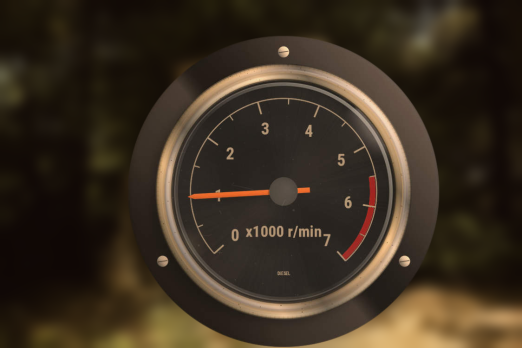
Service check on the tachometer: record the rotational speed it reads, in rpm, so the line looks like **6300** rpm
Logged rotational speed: **1000** rpm
